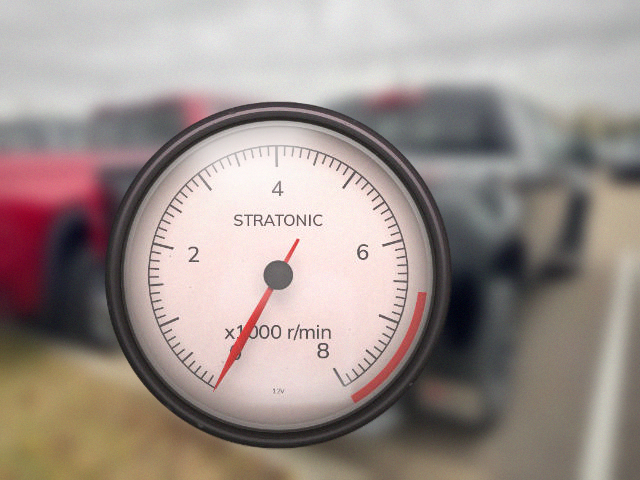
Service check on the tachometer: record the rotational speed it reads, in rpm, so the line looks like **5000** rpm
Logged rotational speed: **0** rpm
